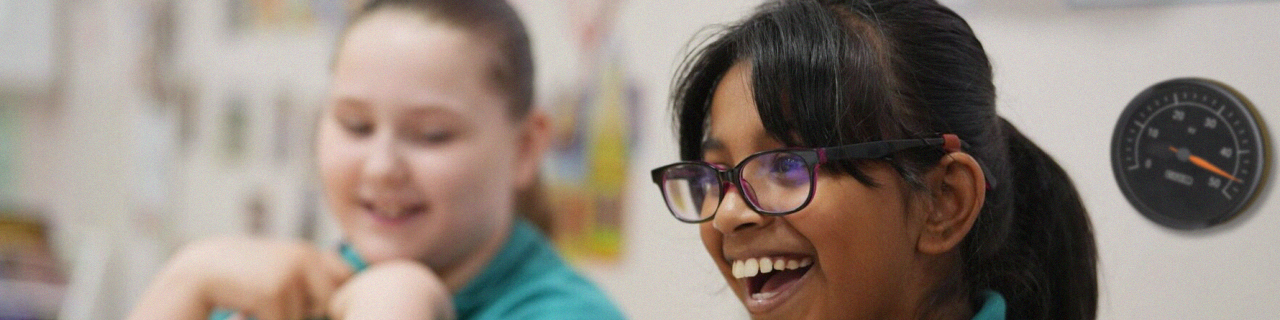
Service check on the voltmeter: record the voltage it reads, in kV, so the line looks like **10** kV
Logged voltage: **46** kV
